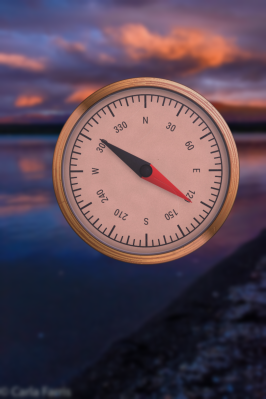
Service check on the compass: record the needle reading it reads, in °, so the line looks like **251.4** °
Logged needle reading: **125** °
